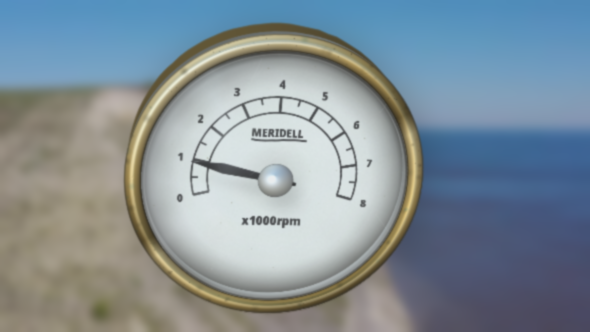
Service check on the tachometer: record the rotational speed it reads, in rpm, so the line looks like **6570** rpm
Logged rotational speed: **1000** rpm
